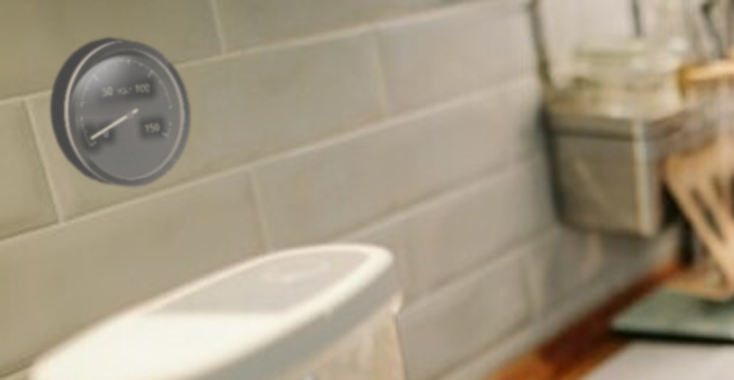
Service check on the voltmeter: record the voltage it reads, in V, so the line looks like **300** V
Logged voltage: **5** V
